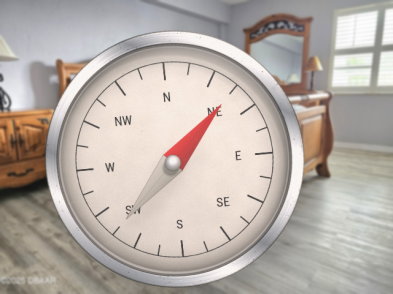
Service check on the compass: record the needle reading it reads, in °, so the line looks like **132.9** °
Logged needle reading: **45** °
